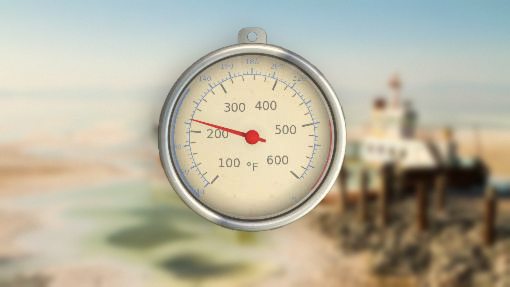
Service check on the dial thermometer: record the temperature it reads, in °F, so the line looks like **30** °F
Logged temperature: **220** °F
